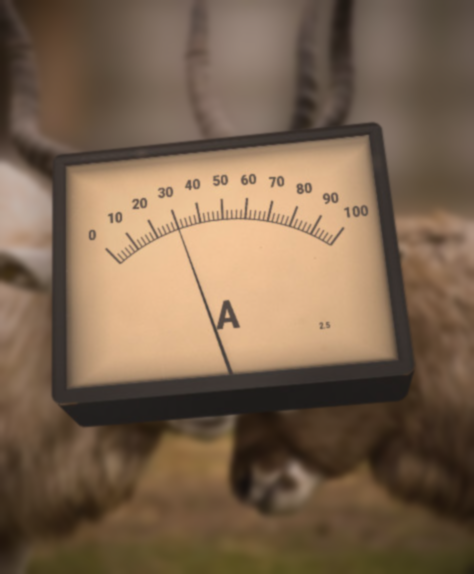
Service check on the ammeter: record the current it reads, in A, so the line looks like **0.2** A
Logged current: **30** A
